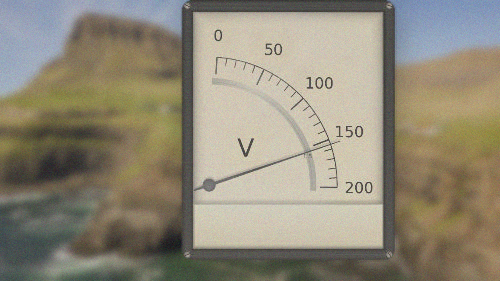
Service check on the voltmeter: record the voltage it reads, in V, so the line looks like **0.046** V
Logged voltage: **155** V
